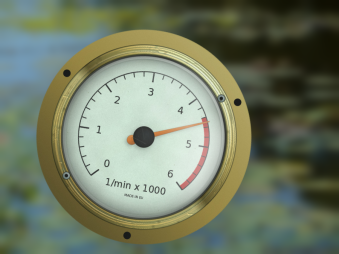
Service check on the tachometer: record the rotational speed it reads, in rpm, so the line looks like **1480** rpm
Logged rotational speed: **4500** rpm
